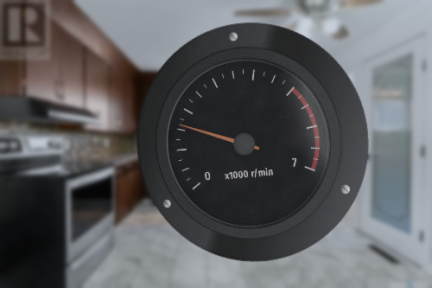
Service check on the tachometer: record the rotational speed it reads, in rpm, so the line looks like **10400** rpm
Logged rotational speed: **1625** rpm
